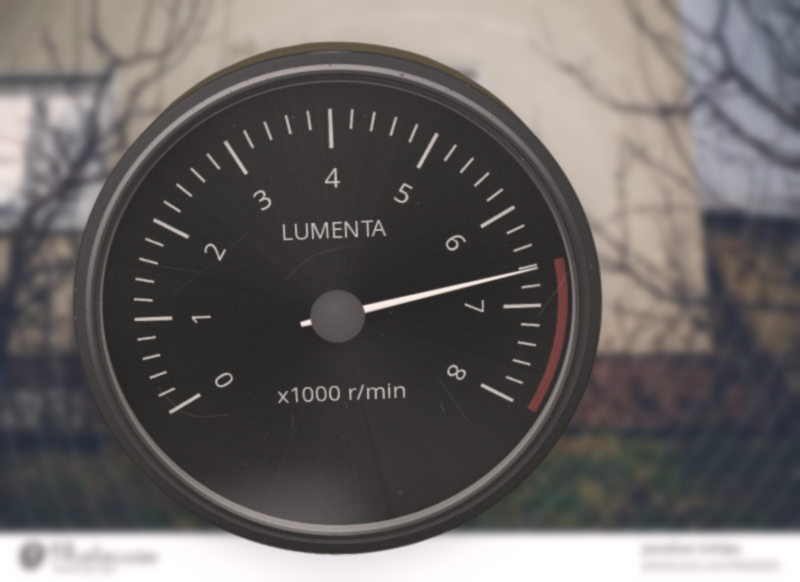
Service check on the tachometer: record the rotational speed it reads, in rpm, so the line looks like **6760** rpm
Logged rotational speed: **6600** rpm
